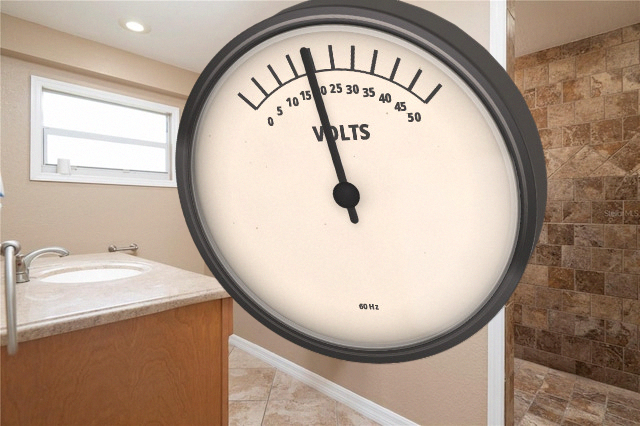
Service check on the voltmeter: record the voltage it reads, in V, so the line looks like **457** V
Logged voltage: **20** V
